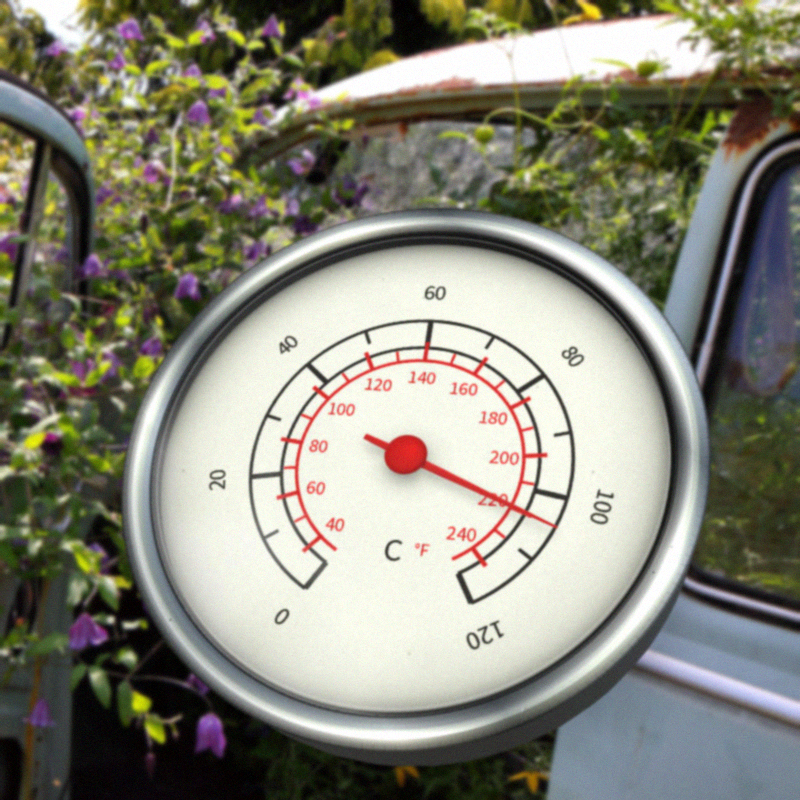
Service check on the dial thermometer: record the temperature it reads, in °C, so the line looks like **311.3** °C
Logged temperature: **105** °C
